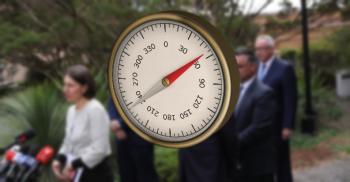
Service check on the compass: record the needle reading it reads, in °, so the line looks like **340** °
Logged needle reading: **55** °
